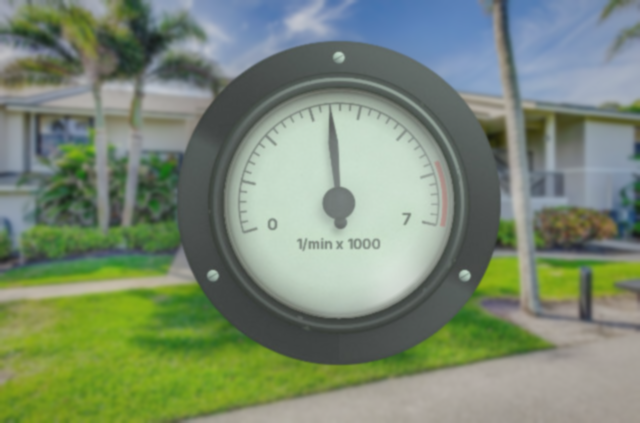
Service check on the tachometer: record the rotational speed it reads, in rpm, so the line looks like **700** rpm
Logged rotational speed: **3400** rpm
